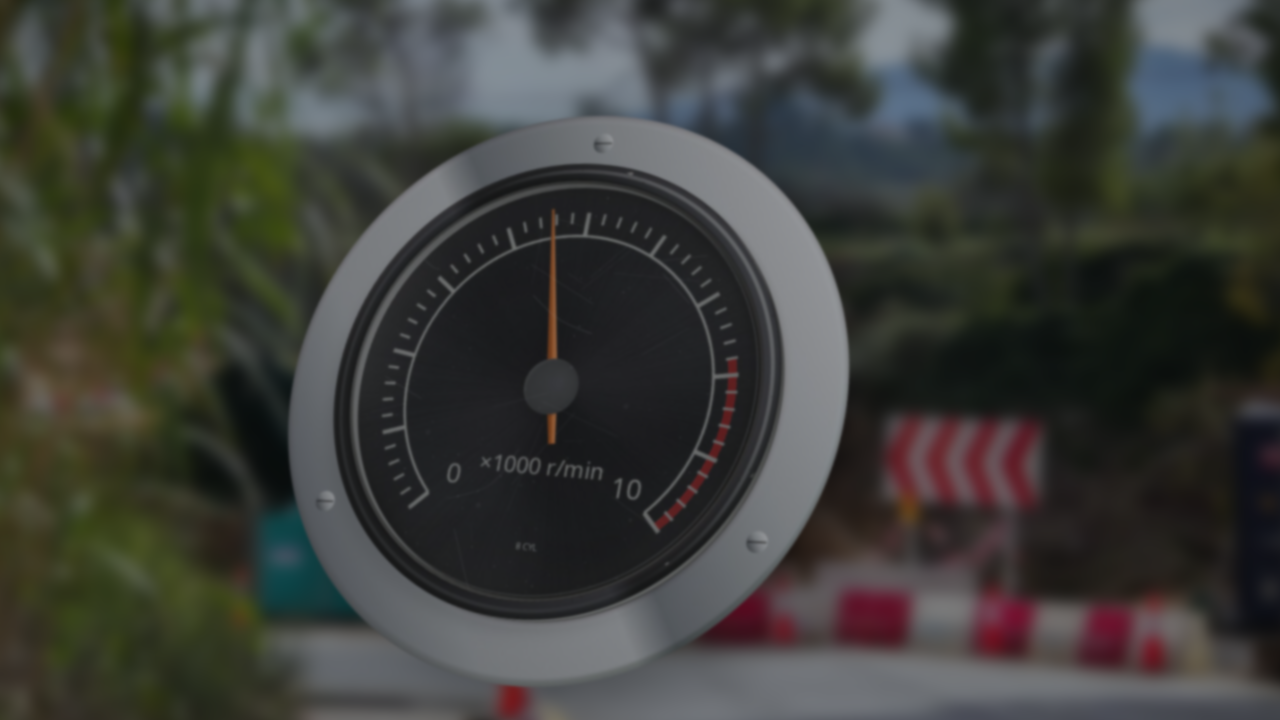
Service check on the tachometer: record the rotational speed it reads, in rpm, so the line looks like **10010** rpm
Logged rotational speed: **4600** rpm
